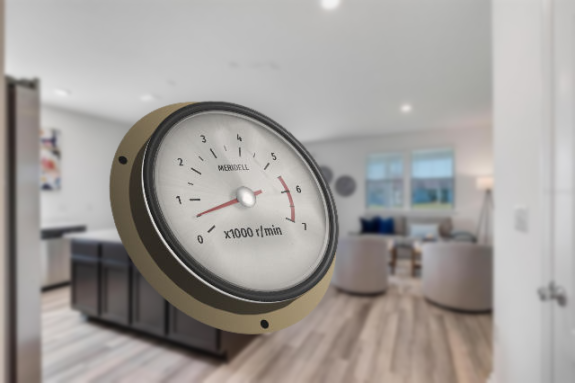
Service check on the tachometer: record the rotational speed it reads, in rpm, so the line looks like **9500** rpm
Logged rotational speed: **500** rpm
